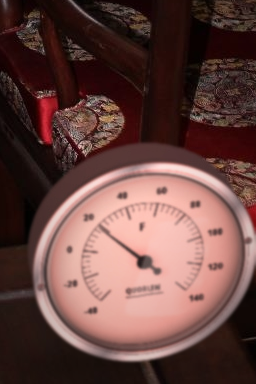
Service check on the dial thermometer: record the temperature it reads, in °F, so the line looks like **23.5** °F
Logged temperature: **20** °F
